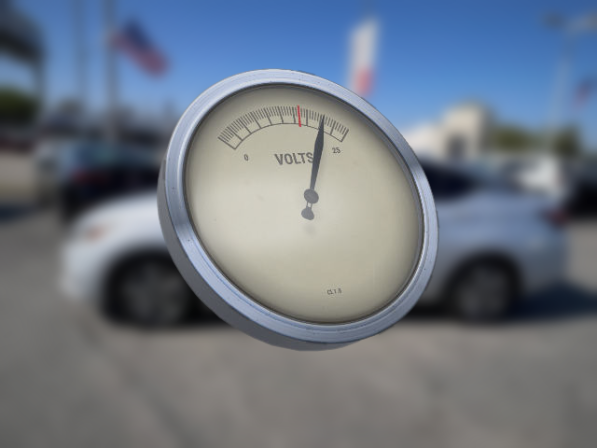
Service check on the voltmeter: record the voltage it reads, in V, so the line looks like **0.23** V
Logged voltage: **20** V
